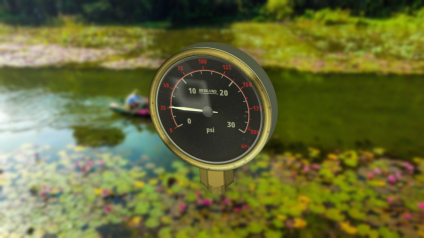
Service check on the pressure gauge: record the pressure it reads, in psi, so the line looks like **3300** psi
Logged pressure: **4** psi
